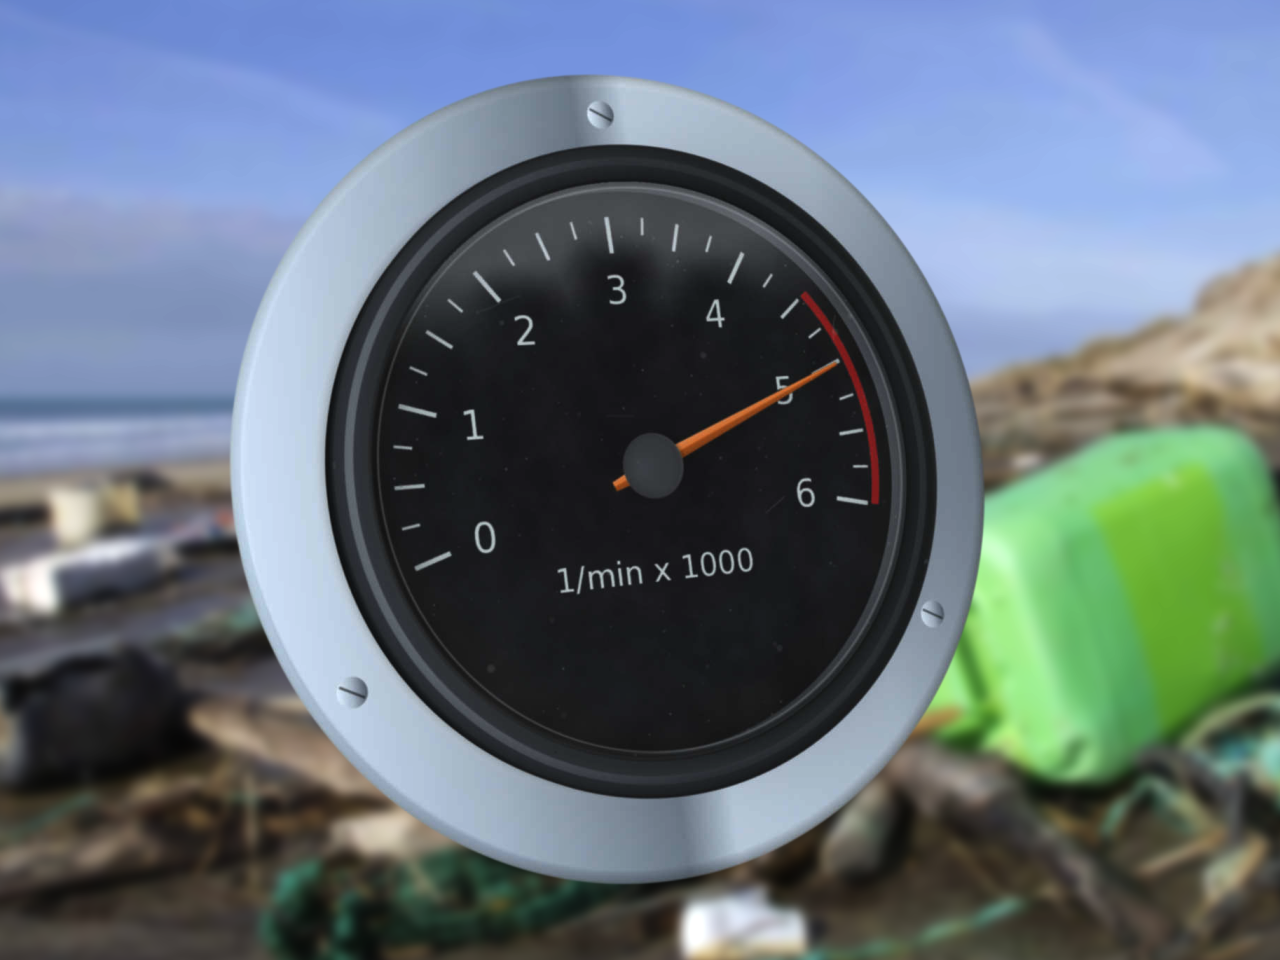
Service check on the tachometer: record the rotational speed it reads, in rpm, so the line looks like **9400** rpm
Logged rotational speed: **5000** rpm
